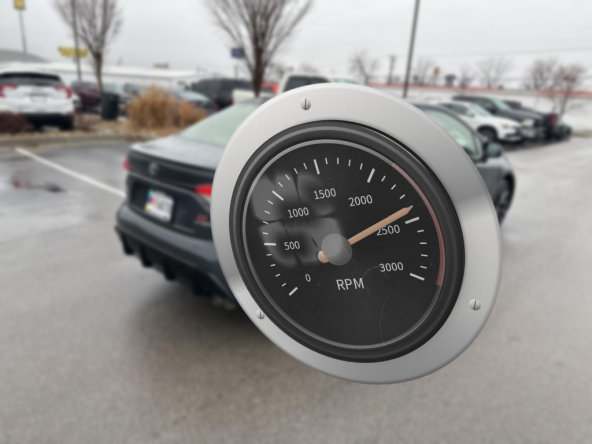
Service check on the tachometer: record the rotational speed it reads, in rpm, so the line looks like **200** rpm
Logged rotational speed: **2400** rpm
